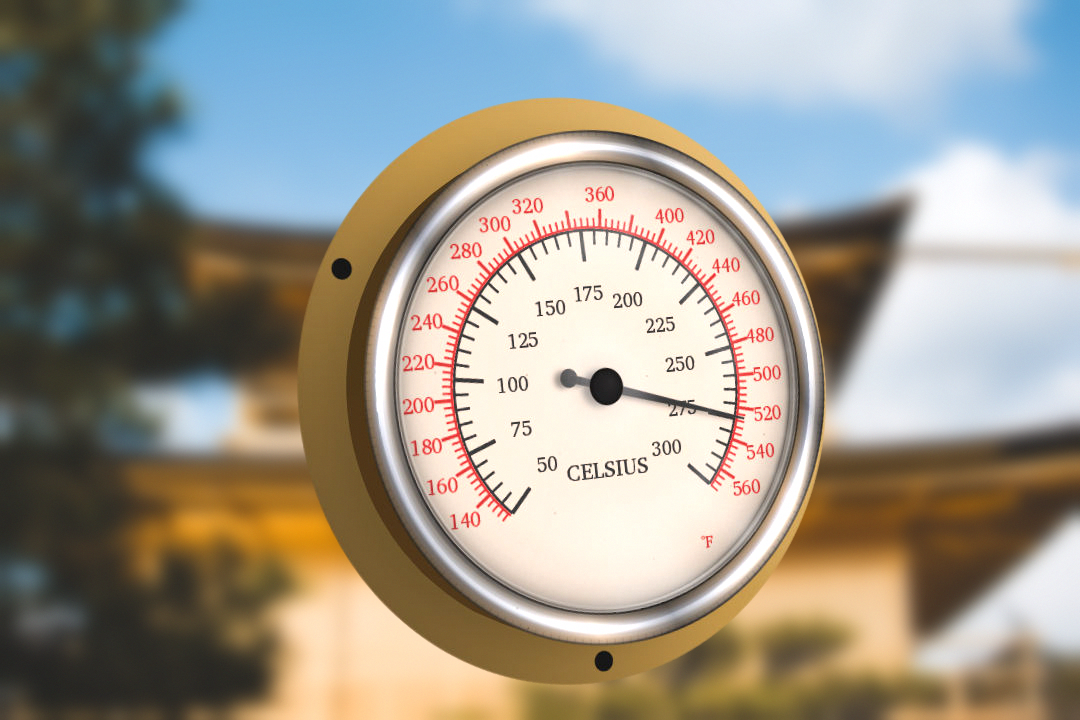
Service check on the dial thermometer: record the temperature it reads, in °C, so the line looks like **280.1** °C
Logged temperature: **275** °C
